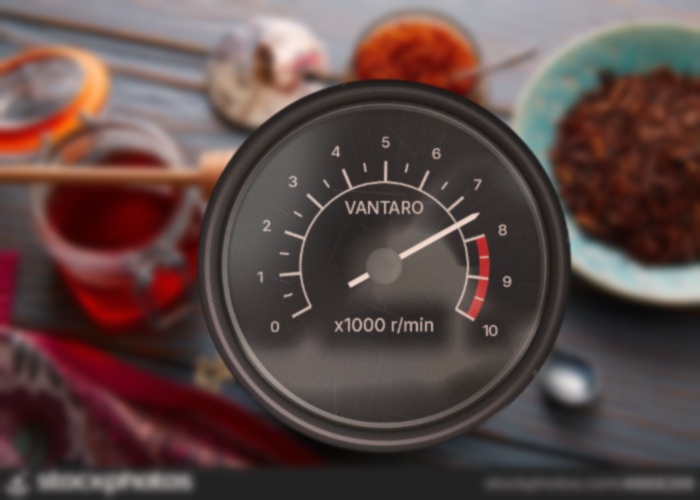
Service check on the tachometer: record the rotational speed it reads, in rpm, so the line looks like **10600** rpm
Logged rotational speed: **7500** rpm
